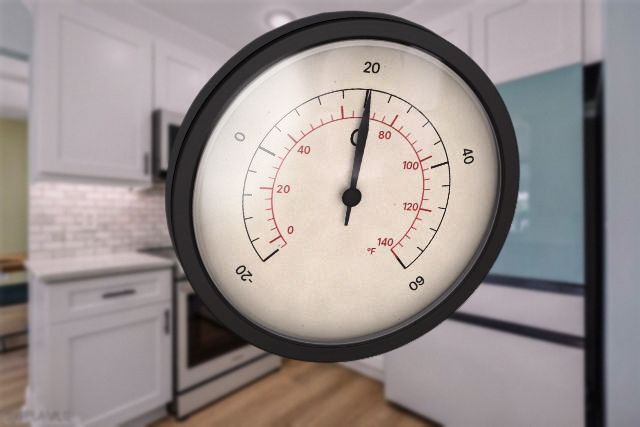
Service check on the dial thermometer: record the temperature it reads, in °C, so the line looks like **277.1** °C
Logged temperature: **20** °C
